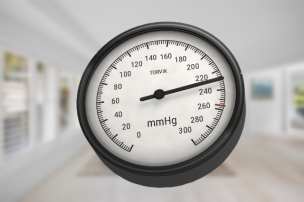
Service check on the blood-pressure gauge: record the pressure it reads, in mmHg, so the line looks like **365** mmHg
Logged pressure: **230** mmHg
